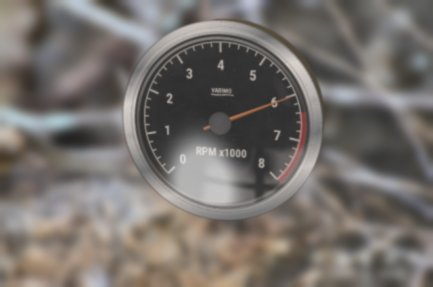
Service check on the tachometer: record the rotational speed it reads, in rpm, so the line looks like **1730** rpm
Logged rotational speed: **6000** rpm
